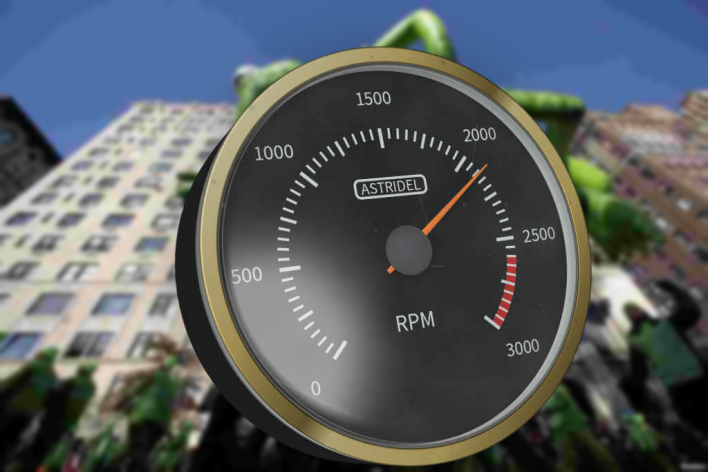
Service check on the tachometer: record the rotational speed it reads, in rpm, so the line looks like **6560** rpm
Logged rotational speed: **2100** rpm
